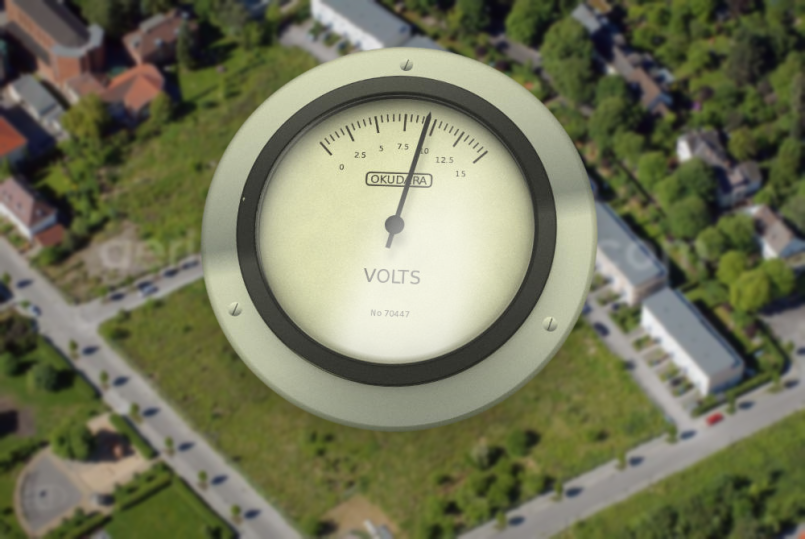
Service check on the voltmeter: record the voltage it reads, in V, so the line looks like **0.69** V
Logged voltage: **9.5** V
